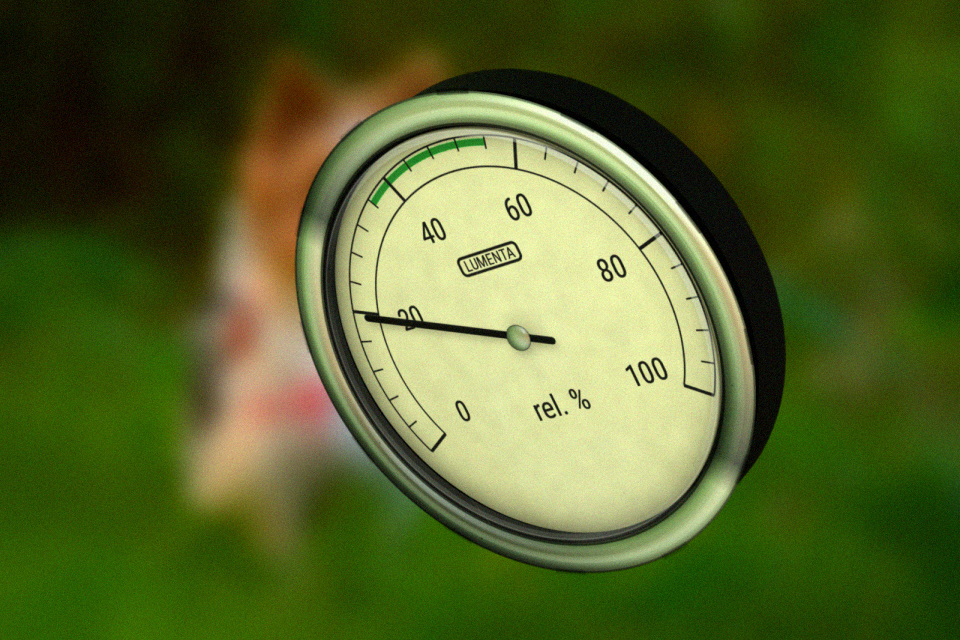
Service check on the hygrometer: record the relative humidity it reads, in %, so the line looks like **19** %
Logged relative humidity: **20** %
